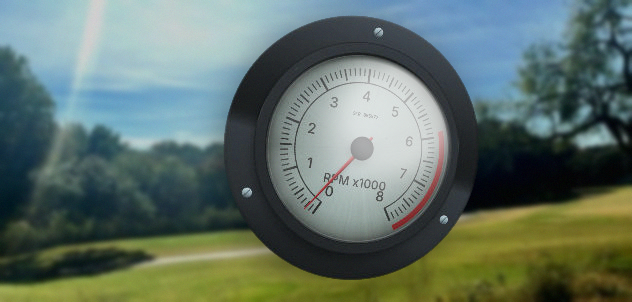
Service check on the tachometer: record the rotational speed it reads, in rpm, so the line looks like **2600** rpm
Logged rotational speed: **200** rpm
